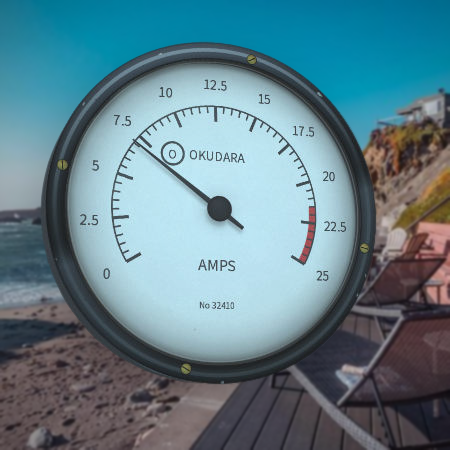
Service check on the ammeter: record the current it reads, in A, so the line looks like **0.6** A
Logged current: **7** A
